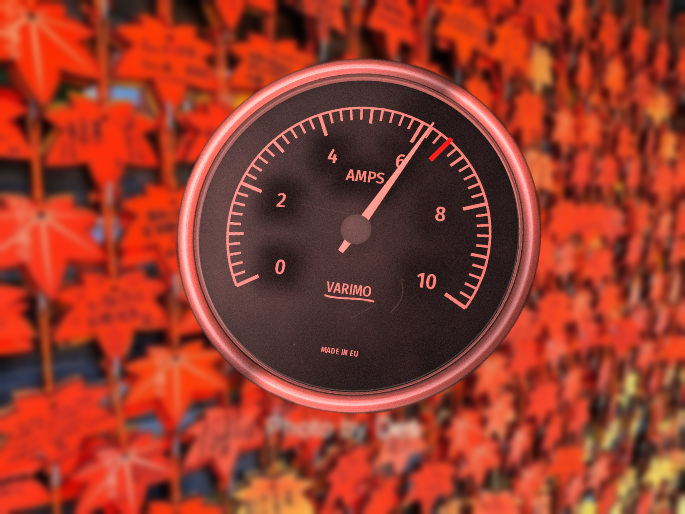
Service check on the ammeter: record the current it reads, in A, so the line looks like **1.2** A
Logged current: **6.2** A
